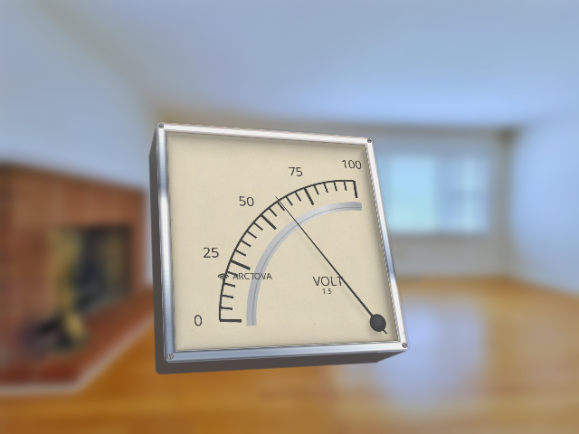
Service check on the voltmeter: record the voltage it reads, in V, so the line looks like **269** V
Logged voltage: **60** V
